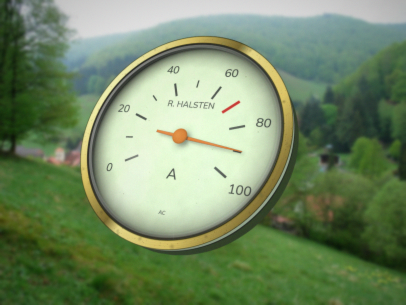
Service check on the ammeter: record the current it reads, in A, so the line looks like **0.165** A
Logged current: **90** A
